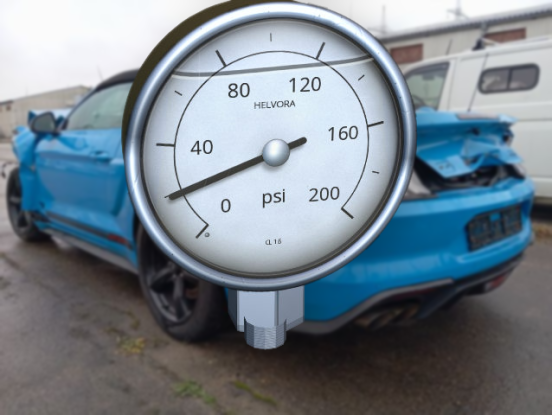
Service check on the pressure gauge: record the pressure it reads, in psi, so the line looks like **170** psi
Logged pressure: **20** psi
